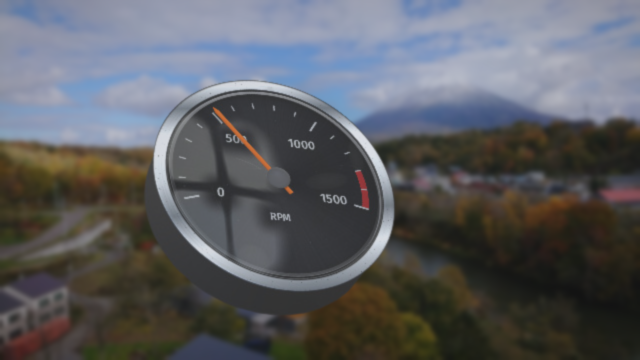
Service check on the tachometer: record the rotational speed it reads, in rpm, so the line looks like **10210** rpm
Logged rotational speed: **500** rpm
